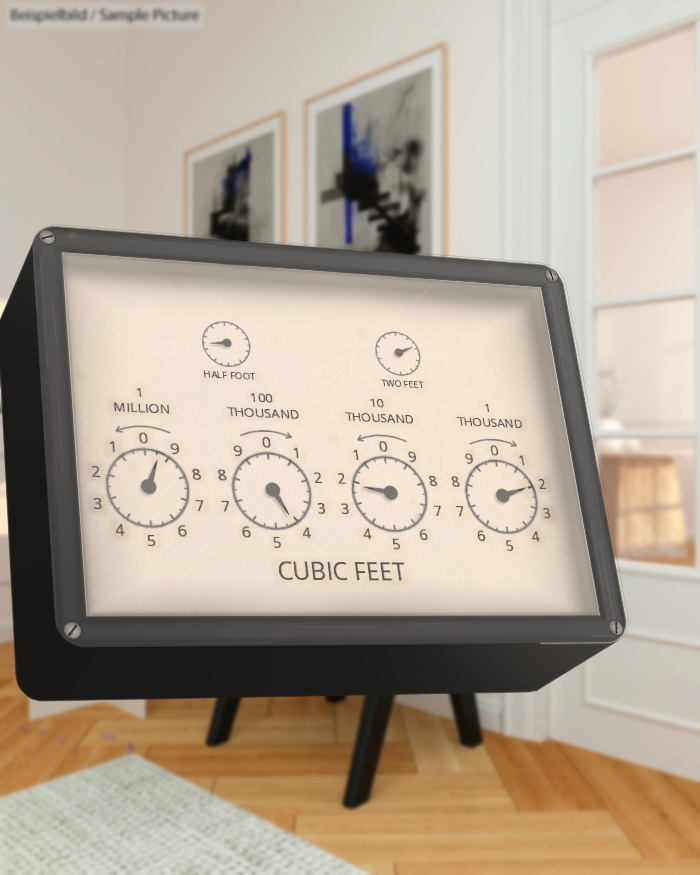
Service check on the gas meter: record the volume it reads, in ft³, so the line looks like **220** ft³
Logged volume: **942200** ft³
